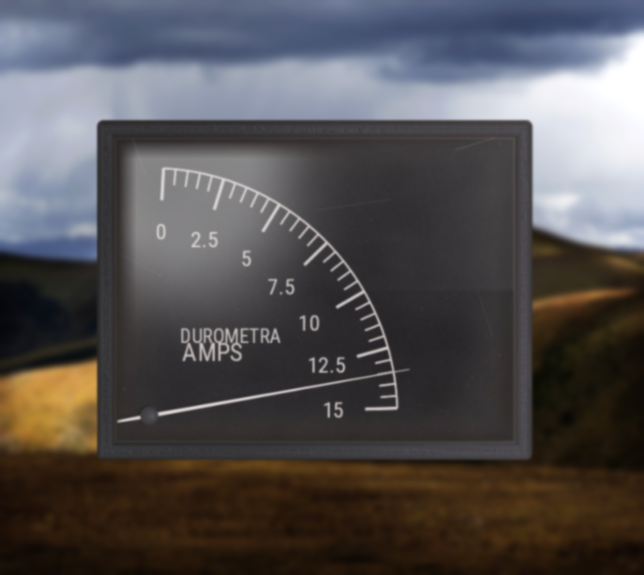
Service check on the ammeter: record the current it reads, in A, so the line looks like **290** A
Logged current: **13.5** A
